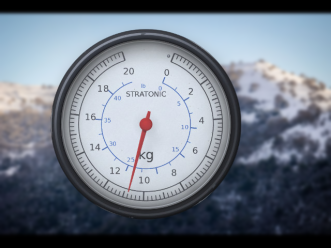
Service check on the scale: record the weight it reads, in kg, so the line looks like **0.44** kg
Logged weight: **10.8** kg
